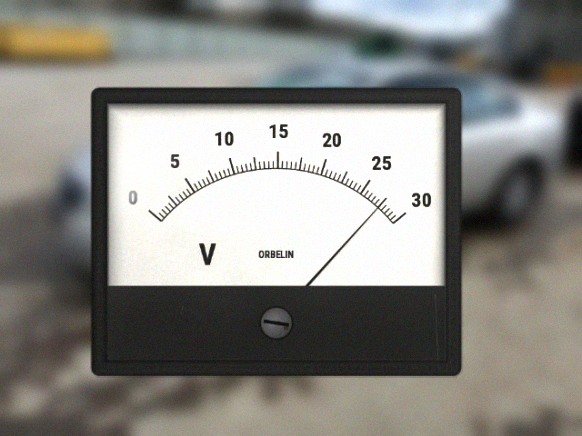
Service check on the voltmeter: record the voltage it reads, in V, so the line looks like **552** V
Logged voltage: **27.5** V
